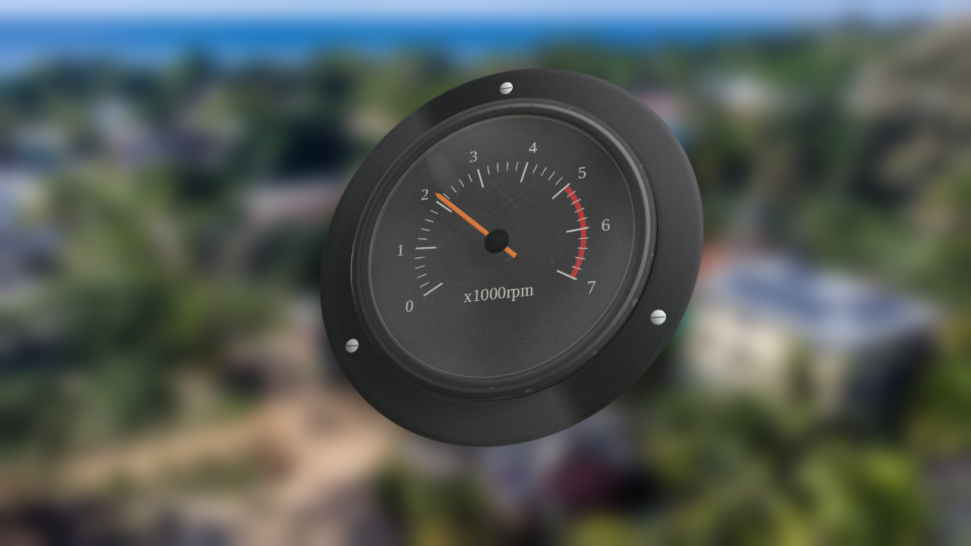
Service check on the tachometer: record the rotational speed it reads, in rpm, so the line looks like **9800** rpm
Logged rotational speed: **2100** rpm
